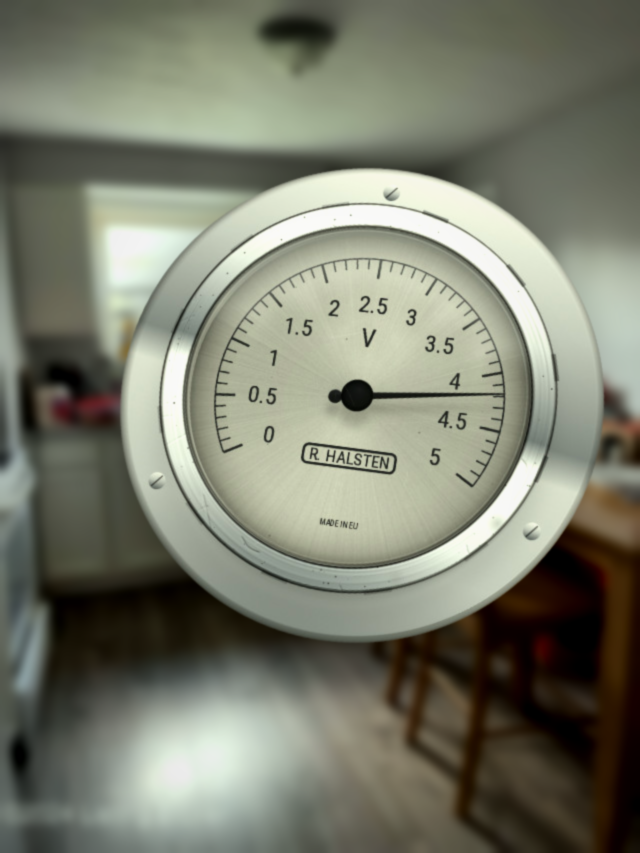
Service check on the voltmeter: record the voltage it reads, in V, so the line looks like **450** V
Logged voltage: **4.2** V
